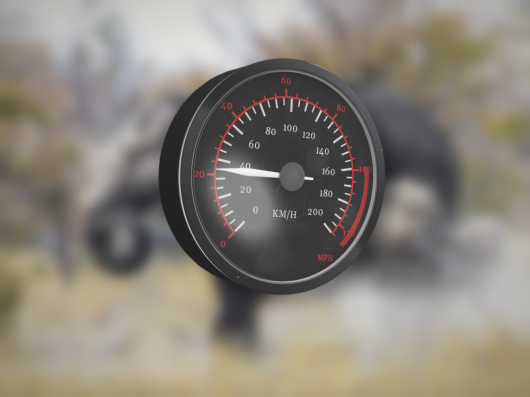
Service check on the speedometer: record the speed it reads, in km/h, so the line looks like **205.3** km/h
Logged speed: **35** km/h
